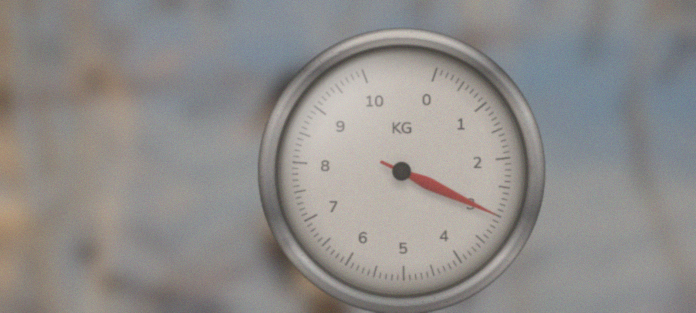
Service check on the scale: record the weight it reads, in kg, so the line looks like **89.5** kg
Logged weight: **3** kg
